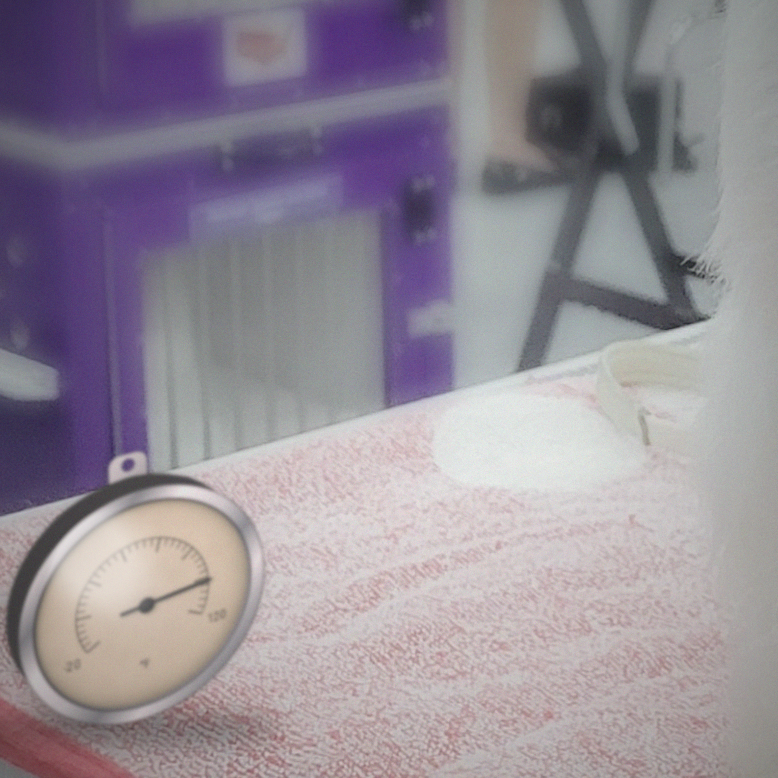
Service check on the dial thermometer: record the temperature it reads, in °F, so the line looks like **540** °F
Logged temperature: **100** °F
